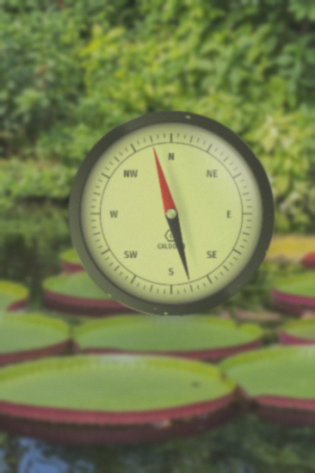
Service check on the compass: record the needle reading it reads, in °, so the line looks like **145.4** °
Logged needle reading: **345** °
